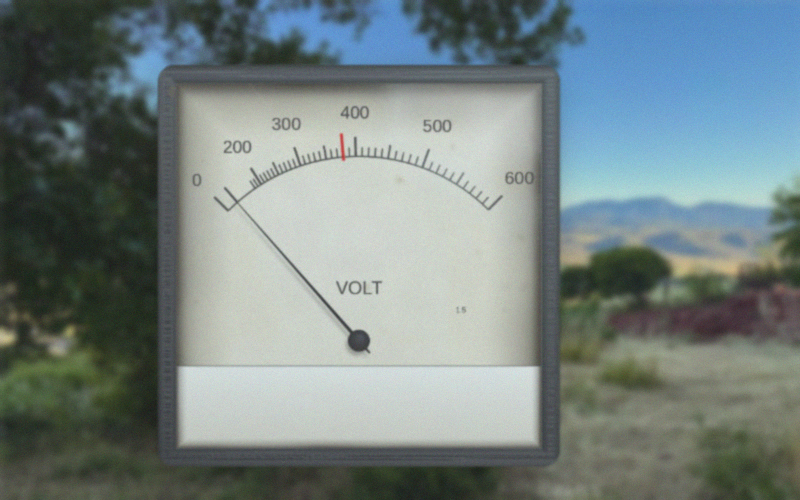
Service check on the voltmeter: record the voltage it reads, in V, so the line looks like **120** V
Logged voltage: **100** V
